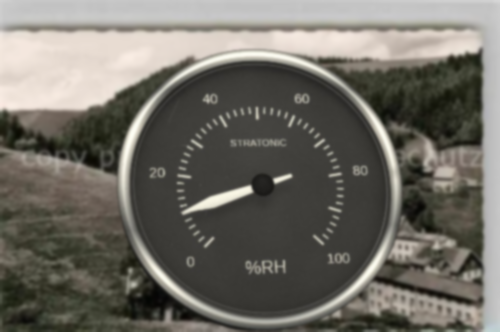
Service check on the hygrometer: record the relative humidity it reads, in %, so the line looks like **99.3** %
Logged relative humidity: **10** %
